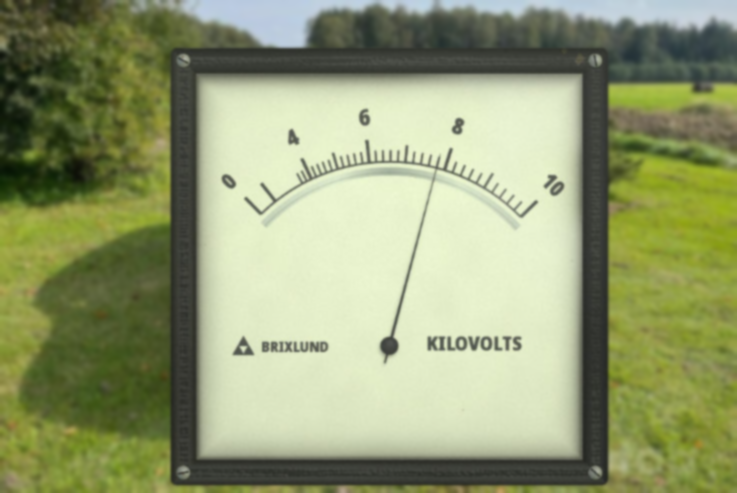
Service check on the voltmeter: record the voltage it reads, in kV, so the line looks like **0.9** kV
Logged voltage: **7.8** kV
